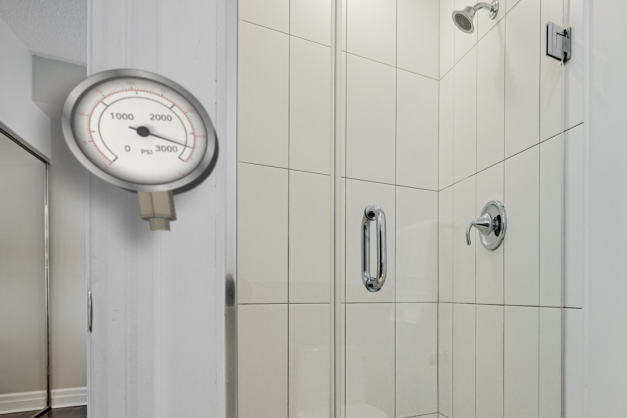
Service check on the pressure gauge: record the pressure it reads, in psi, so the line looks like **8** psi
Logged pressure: **2750** psi
